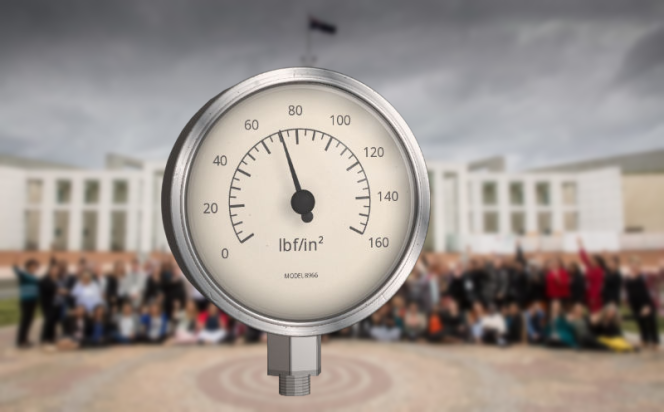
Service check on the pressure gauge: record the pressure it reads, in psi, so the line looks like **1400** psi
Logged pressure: **70** psi
